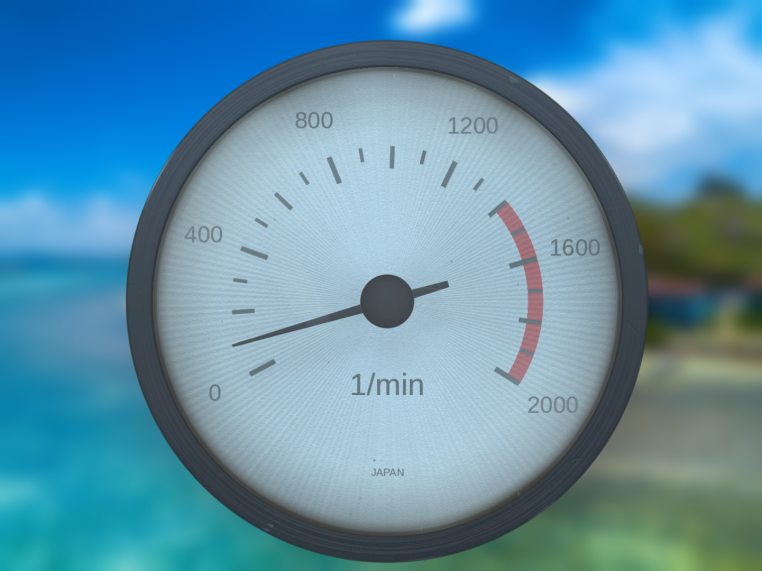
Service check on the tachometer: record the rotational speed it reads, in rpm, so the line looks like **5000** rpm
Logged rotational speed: **100** rpm
